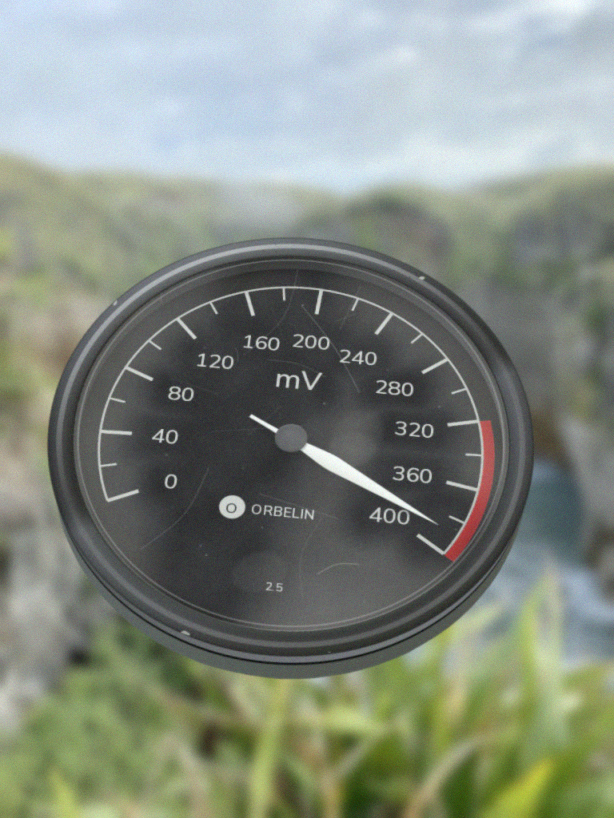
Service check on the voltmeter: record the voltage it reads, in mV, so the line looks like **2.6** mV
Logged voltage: **390** mV
